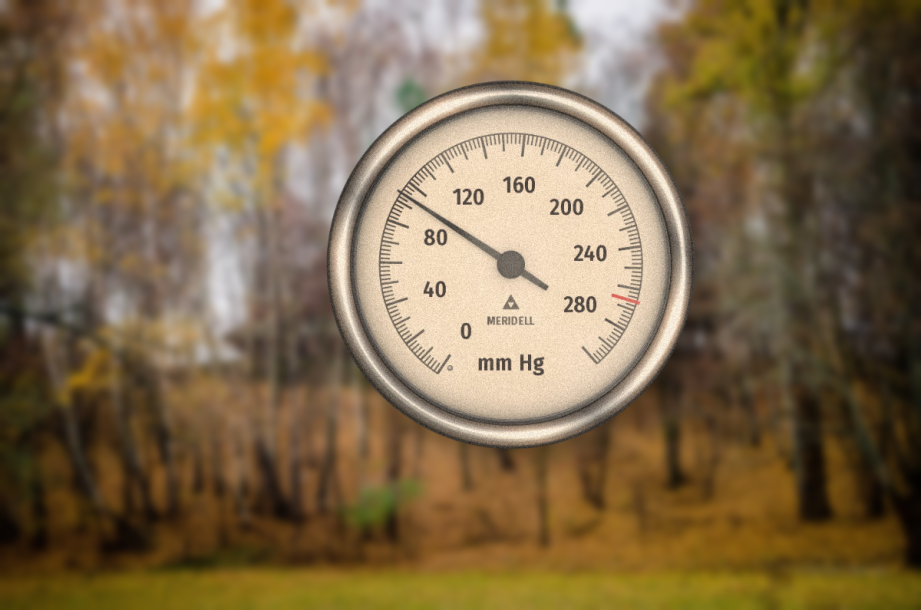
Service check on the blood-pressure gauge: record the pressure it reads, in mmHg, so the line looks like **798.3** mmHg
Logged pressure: **94** mmHg
